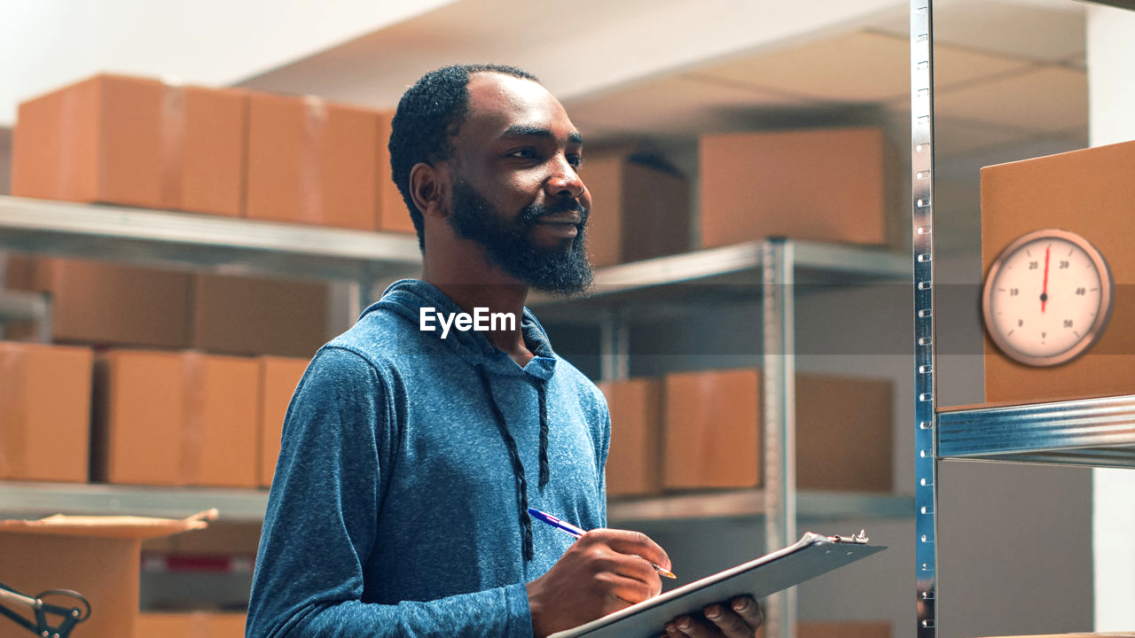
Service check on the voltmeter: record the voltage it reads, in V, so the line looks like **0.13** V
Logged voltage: **25** V
